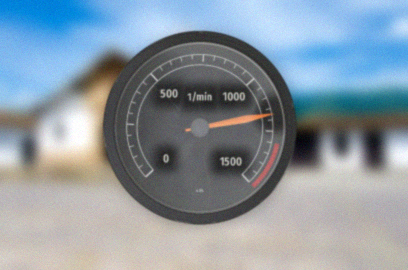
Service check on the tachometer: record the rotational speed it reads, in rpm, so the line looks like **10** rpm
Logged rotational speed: **1175** rpm
